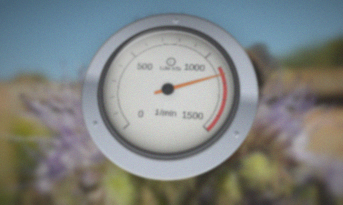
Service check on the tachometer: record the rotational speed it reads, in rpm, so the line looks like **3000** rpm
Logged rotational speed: **1150** rpm
